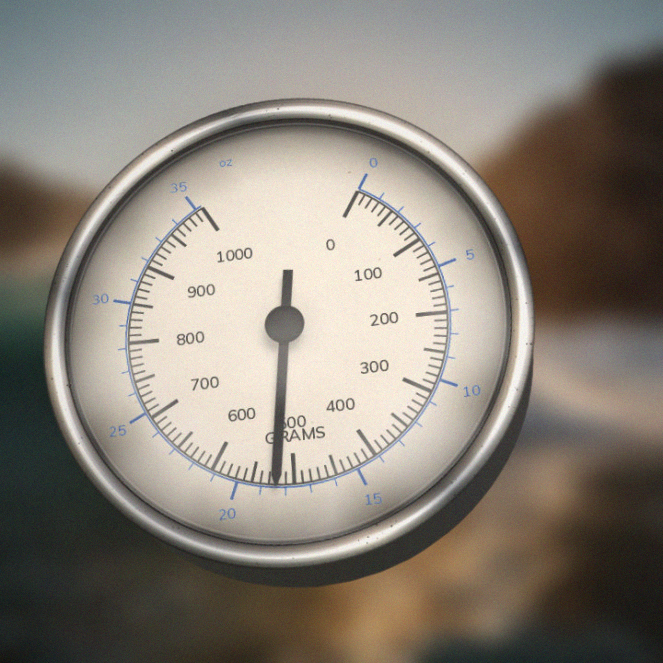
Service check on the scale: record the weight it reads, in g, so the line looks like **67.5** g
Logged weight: **520** g
